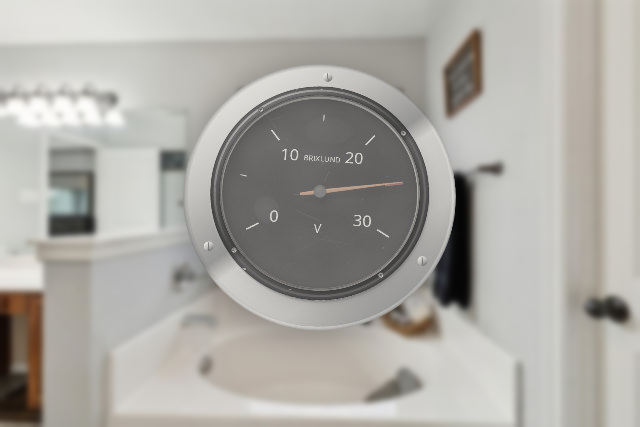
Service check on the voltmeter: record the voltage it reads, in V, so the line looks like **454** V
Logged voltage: **25** V
